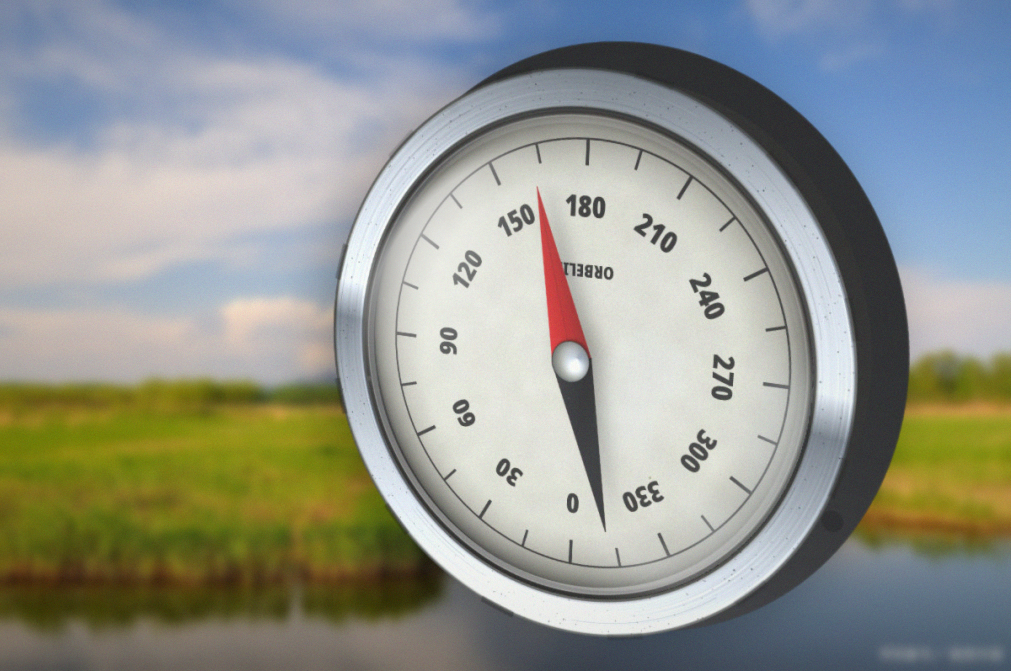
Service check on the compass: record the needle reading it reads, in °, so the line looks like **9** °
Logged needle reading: **165** °
